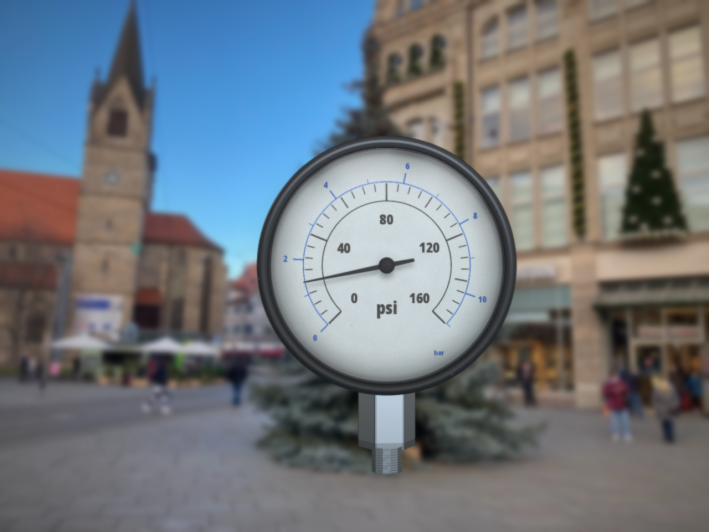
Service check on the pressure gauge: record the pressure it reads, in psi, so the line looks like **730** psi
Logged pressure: **20** psi
